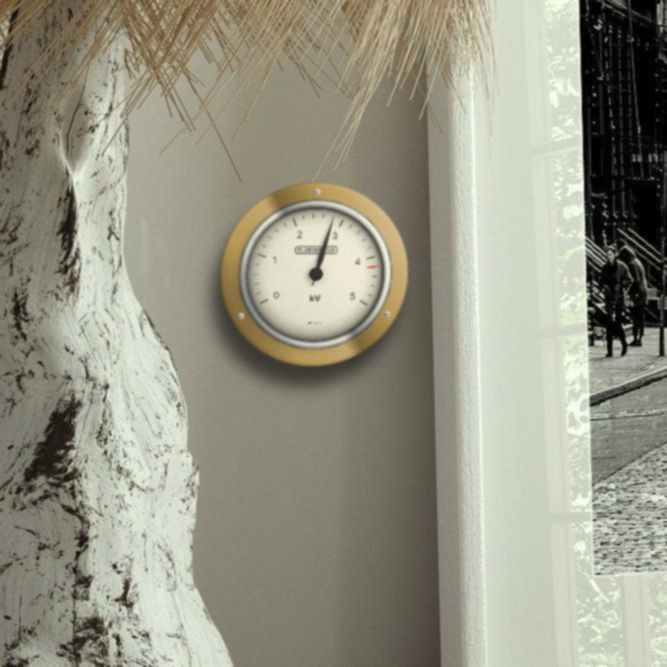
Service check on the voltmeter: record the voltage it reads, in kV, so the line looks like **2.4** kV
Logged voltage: **2.8** kV
